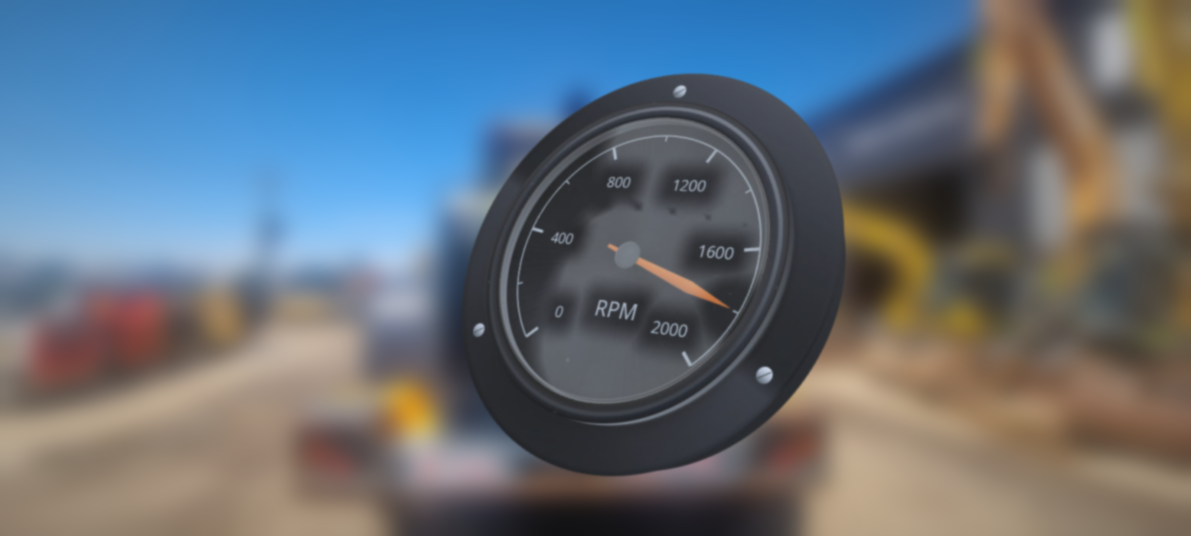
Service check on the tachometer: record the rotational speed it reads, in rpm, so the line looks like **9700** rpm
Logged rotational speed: **1800** rpm
